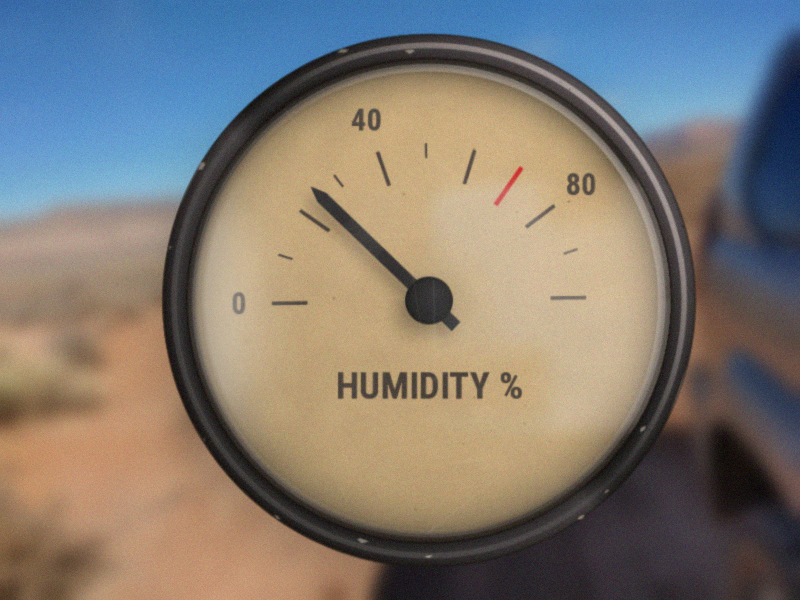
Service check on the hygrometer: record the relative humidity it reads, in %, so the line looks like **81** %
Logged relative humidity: **25** %
